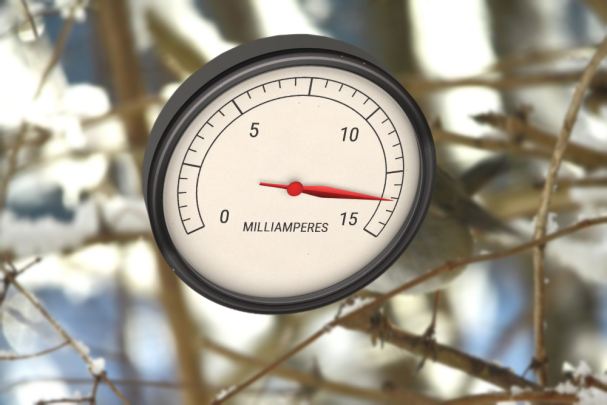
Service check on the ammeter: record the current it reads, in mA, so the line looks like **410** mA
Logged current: **13.5** mA
